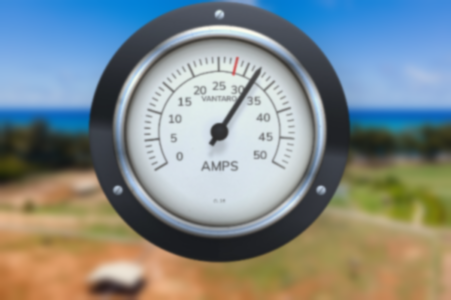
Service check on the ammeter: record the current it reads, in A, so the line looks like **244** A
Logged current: **32** A
